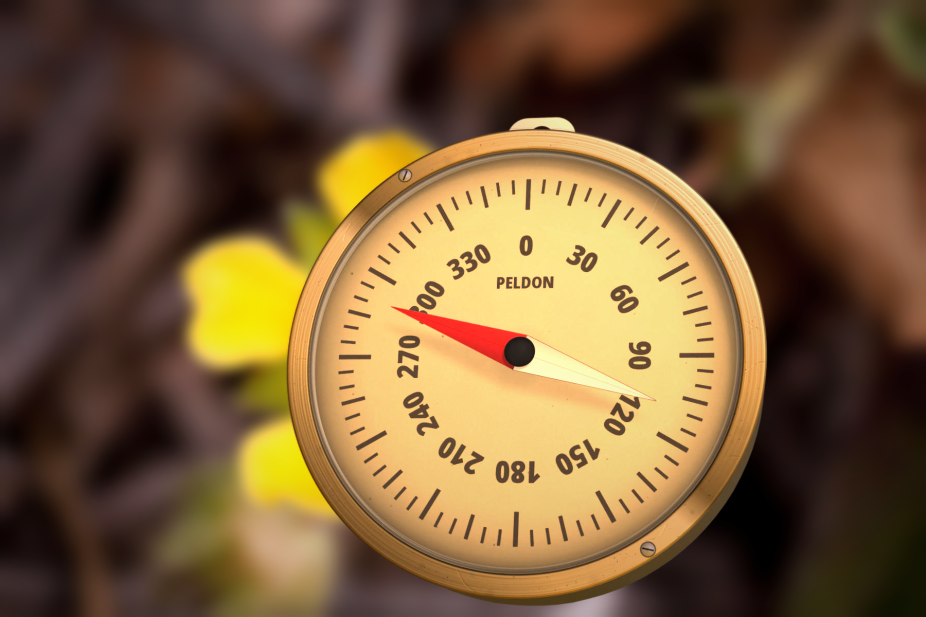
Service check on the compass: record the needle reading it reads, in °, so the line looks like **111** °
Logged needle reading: **290** °
